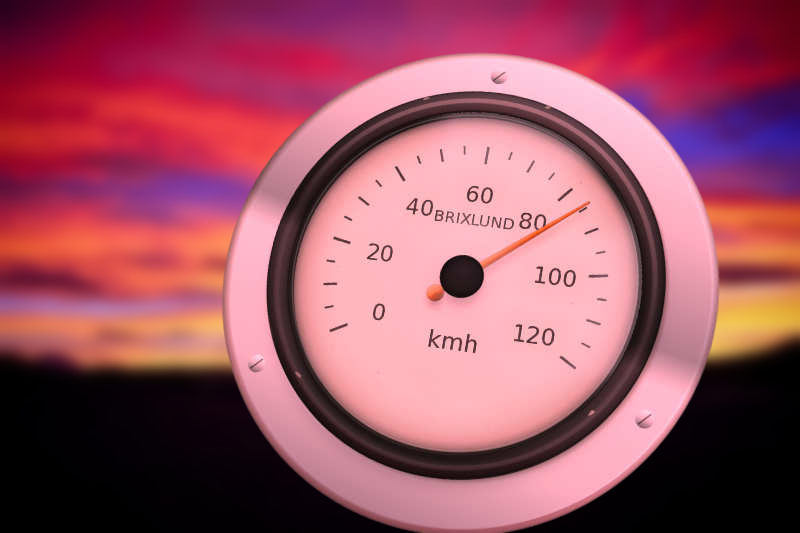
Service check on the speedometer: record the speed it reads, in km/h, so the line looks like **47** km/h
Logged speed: **85** km/h
